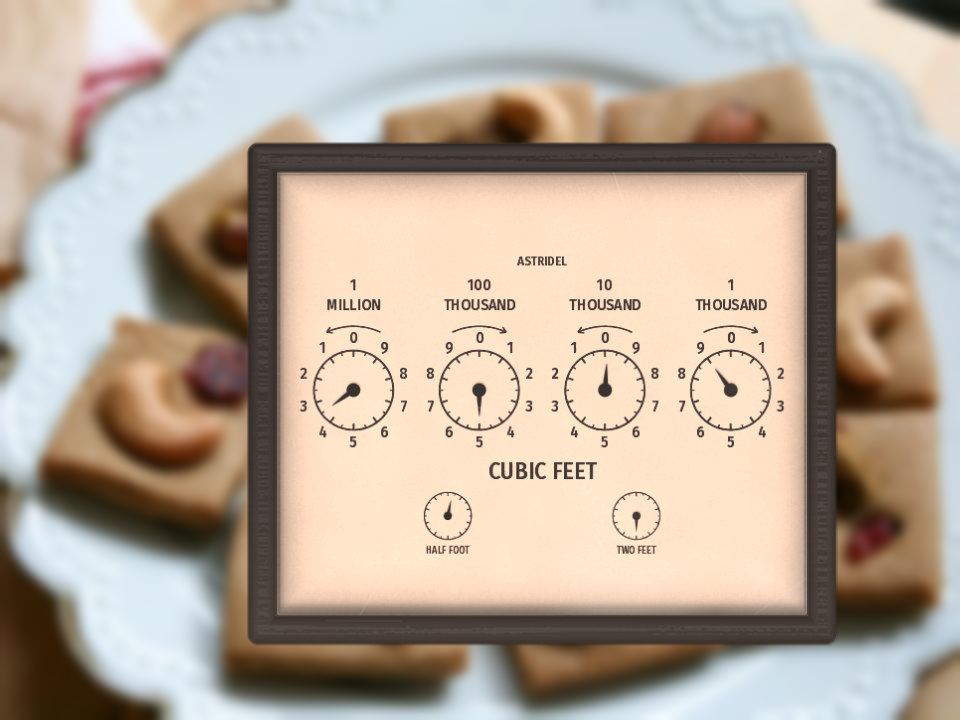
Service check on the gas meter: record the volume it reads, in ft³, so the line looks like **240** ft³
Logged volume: **349900** ft³
